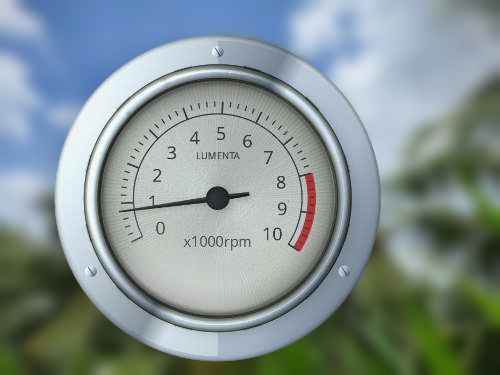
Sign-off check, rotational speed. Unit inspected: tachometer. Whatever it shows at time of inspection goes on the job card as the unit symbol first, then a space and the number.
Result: rpm 800
